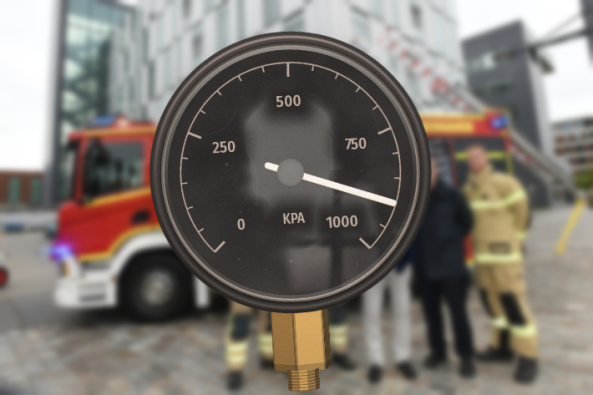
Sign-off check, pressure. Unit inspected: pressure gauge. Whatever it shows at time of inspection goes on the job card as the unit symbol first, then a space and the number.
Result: kPa 900
